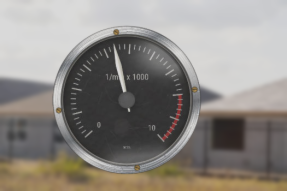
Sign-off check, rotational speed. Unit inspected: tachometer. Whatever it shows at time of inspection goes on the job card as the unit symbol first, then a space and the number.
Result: rpm 4400
